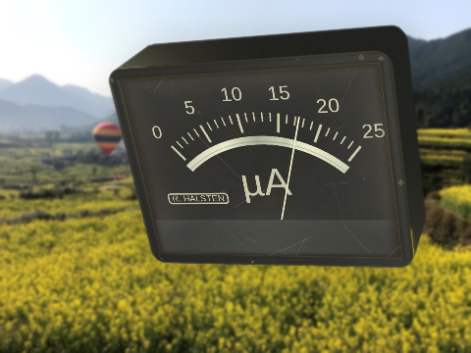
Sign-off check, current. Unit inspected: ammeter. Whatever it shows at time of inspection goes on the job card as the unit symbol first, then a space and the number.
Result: µA 17.5
